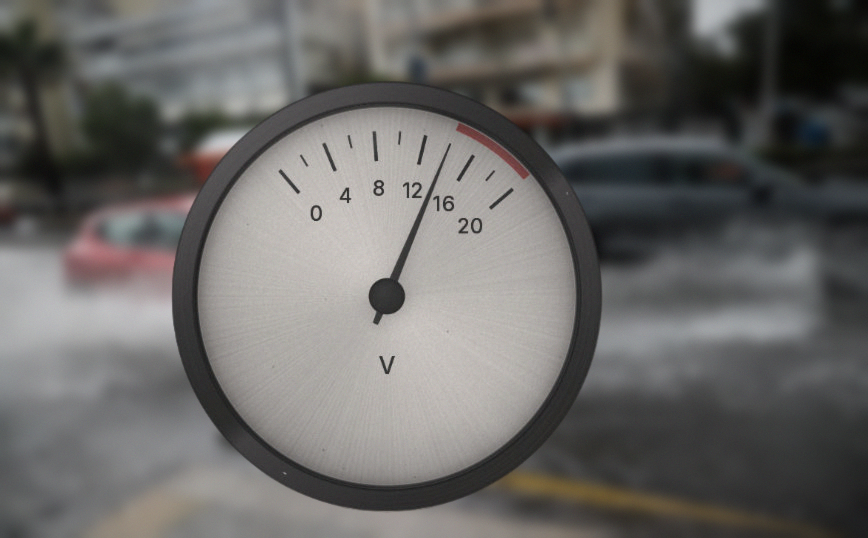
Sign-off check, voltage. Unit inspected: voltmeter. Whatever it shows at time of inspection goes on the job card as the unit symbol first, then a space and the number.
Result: V 14
